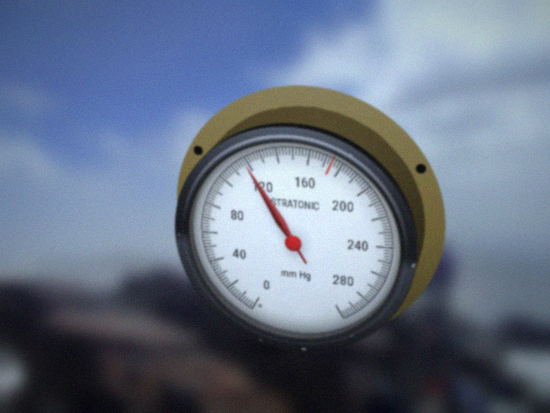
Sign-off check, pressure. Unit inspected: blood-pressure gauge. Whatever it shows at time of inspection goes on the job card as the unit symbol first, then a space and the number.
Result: mmHg 120
